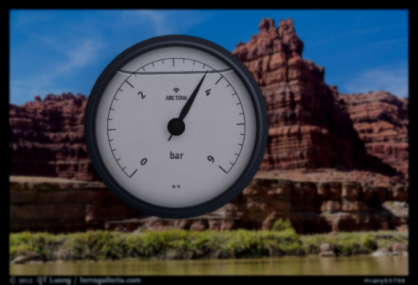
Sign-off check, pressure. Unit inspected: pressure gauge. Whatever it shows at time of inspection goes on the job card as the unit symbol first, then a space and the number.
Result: bar 3.7
